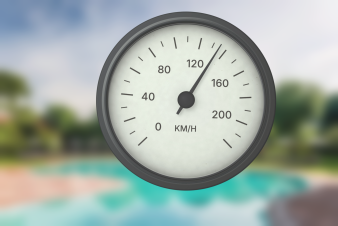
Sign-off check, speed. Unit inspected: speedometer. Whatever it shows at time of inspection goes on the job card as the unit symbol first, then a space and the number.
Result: km/h 135
